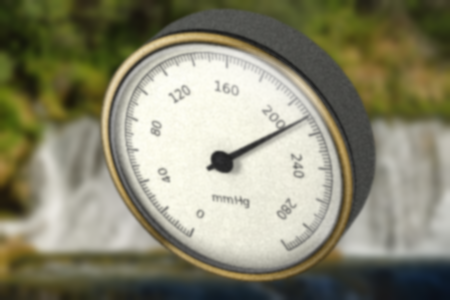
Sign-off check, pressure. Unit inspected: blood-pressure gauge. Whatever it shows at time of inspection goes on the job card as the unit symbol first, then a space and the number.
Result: mmHg 210
